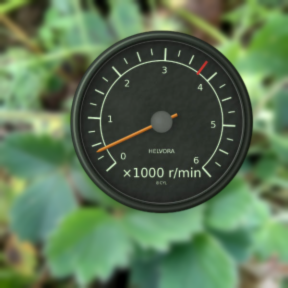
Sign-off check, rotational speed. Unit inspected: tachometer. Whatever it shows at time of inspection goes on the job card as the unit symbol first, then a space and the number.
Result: rpm 375
